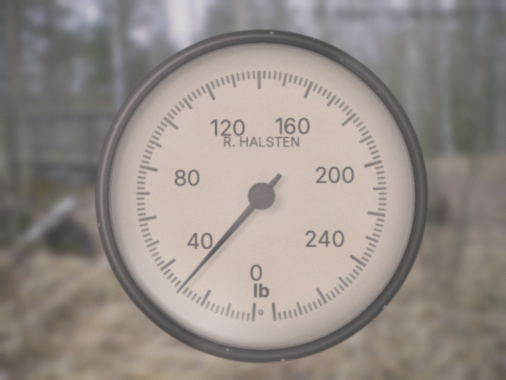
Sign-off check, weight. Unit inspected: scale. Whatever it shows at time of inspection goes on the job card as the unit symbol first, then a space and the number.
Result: lb 30
